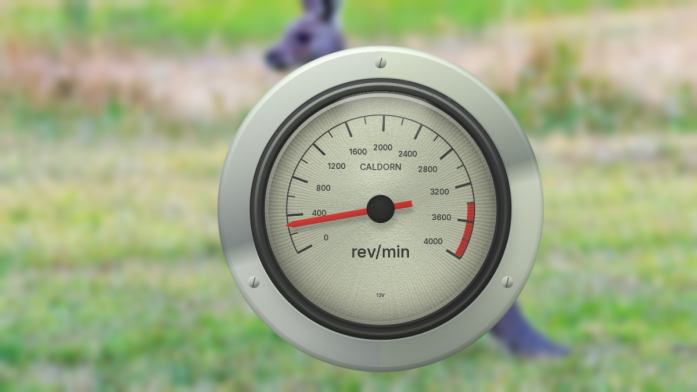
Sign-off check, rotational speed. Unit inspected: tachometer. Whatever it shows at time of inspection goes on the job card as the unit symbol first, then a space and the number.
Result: rpm 300
